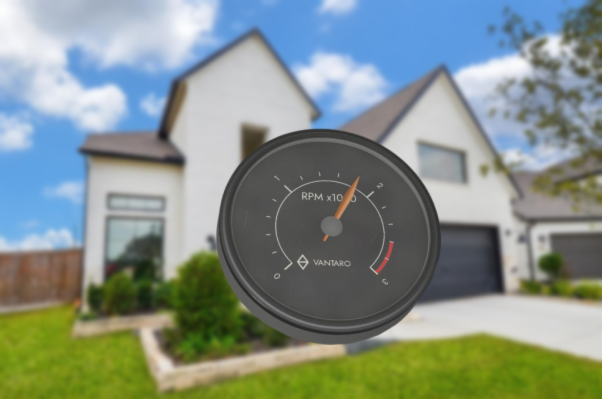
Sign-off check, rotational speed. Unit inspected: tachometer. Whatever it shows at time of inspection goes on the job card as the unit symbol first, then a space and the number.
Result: rpm 1800
